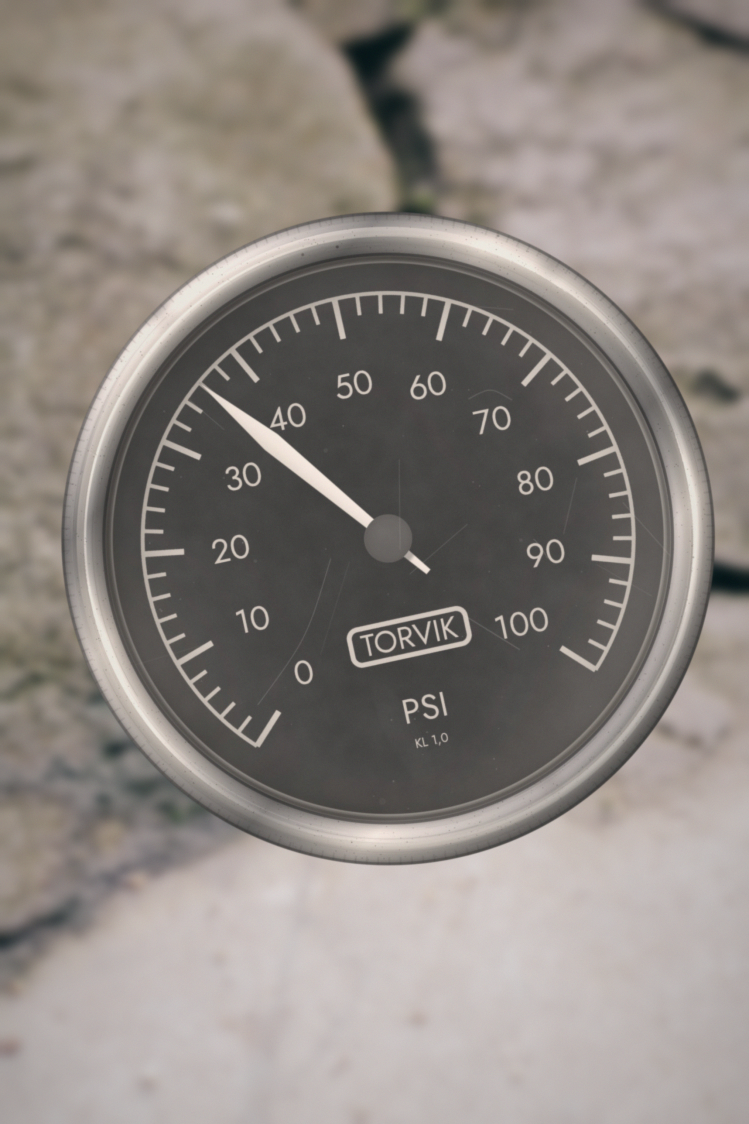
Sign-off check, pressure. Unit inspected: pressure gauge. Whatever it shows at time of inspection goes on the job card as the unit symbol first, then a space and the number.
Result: psi 36
